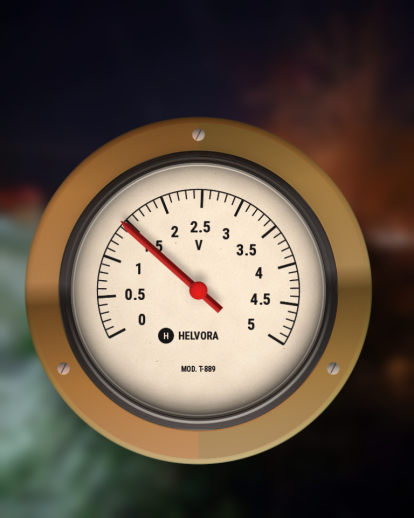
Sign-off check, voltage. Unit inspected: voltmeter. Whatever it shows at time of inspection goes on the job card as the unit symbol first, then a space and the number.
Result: V 1.45
